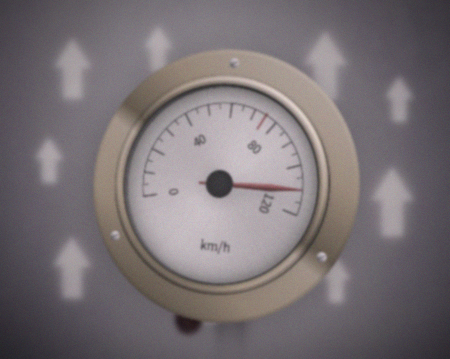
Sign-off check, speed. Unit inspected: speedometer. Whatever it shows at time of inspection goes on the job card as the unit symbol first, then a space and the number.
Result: km/h 110
